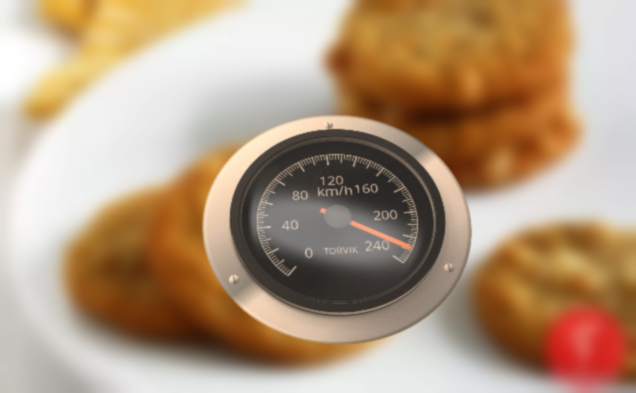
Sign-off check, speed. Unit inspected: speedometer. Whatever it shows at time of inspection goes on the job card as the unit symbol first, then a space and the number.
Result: km/h 230
